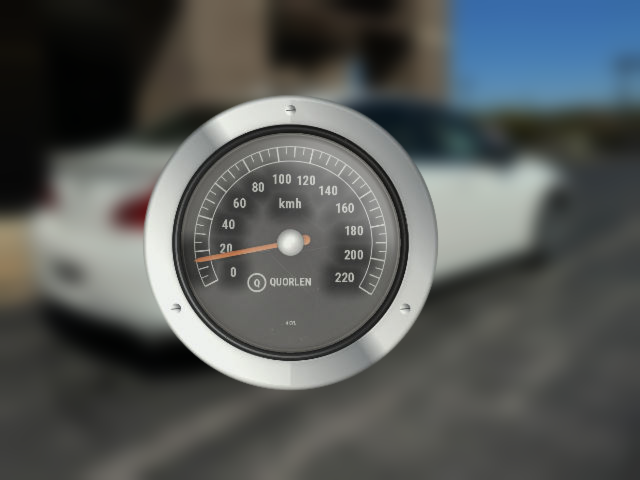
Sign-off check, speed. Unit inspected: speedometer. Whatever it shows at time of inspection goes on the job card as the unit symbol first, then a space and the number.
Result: km/h 15
